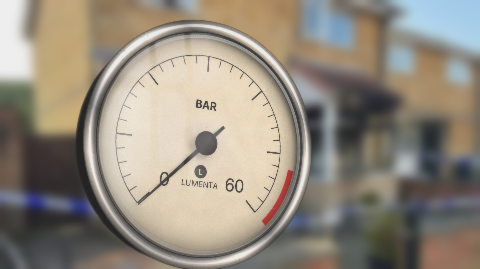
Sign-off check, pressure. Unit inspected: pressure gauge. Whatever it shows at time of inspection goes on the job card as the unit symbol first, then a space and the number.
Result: bar 0
